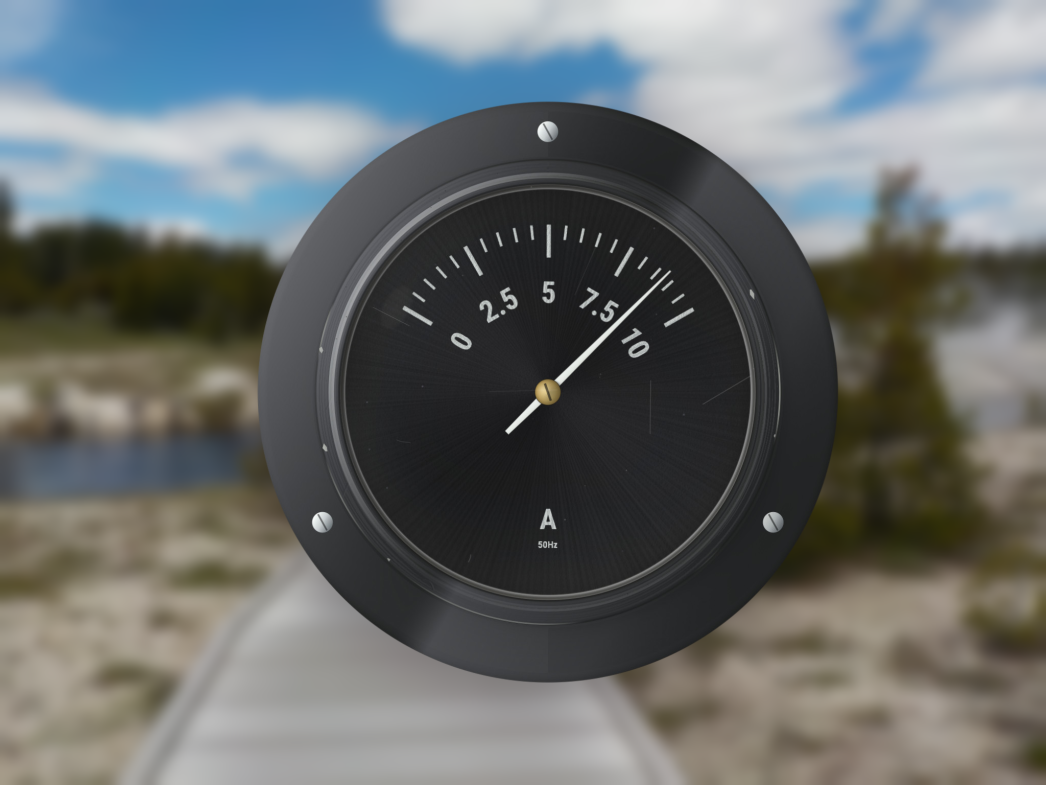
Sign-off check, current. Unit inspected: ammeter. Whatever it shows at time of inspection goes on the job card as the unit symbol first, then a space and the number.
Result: A 8.75
